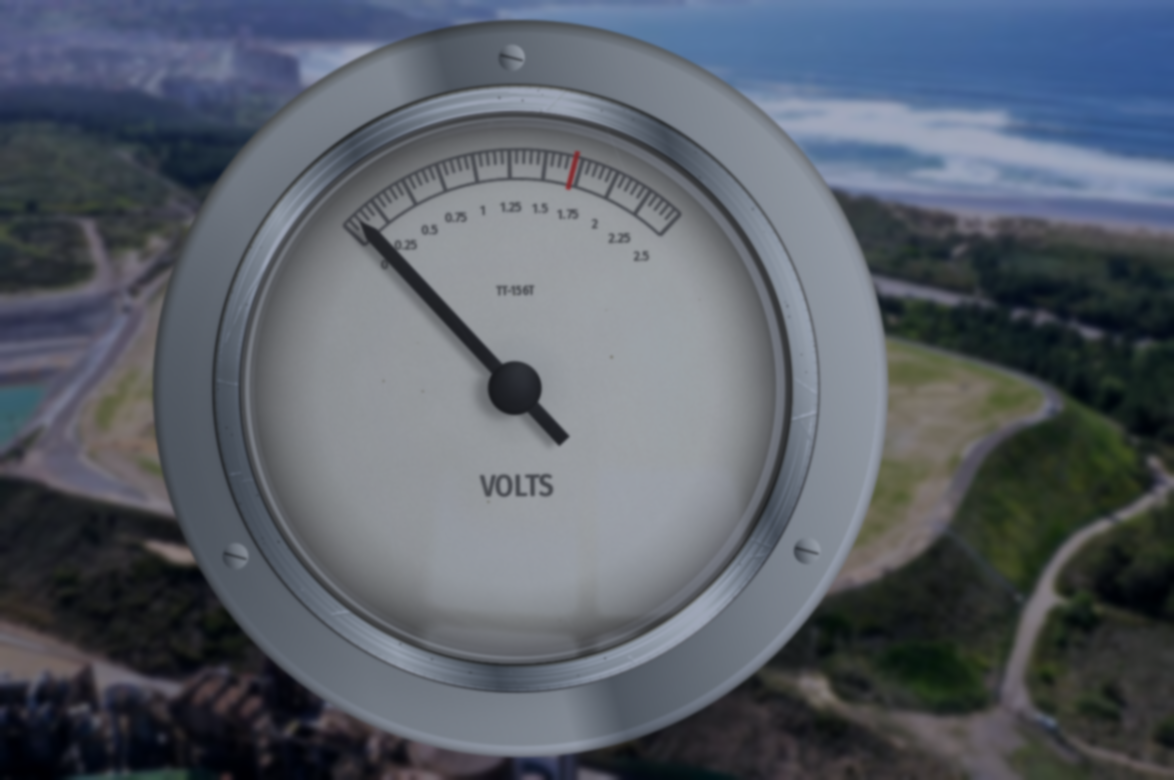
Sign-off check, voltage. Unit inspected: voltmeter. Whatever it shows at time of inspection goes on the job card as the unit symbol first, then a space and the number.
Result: V 0.1
